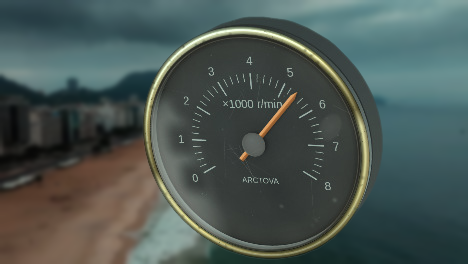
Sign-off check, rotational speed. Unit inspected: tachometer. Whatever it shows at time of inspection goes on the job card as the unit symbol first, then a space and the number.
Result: rpm 5400
